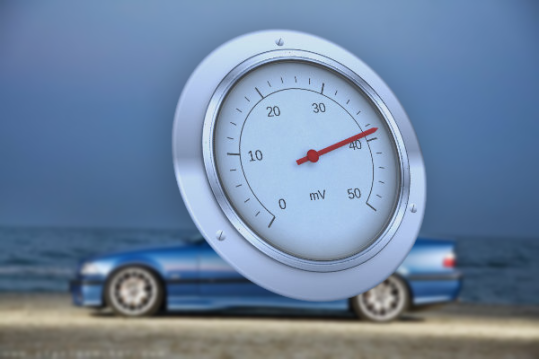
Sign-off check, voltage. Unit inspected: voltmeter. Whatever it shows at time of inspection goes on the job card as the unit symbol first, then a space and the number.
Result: mV 39
